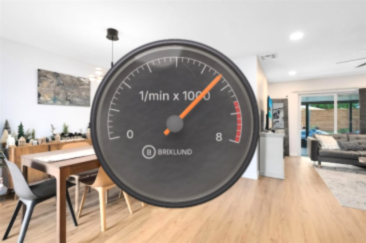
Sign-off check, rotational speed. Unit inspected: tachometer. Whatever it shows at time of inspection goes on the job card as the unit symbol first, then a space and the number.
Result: rpm 5600
